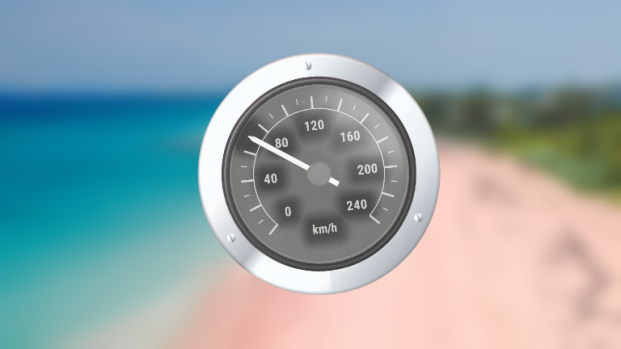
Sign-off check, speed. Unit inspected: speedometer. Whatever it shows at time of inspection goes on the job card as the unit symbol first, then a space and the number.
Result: km/h 70
